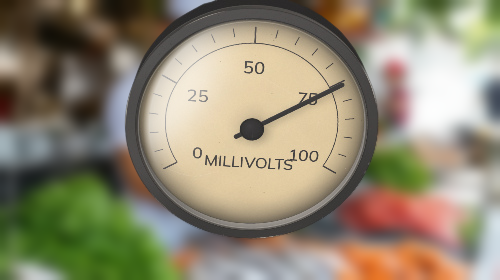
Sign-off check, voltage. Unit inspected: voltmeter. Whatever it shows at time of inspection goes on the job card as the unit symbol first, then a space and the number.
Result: mV 75
